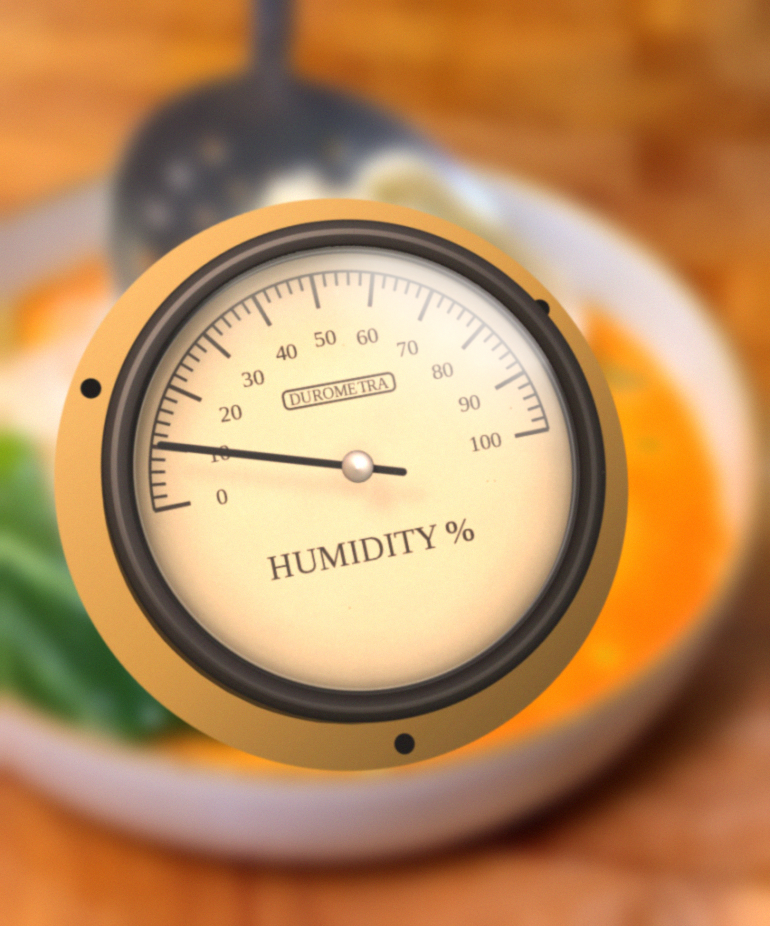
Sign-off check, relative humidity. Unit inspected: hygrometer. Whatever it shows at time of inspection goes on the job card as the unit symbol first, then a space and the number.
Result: % 10
